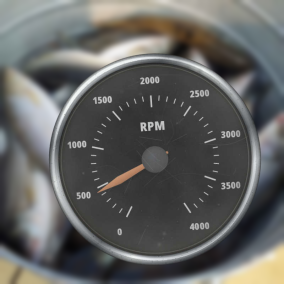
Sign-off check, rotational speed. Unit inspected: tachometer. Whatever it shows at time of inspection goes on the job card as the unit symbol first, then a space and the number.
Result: rpm 450
